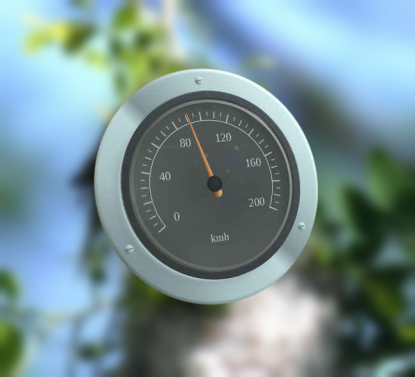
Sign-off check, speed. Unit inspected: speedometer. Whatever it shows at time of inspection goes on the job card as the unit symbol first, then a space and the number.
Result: km/h 90
